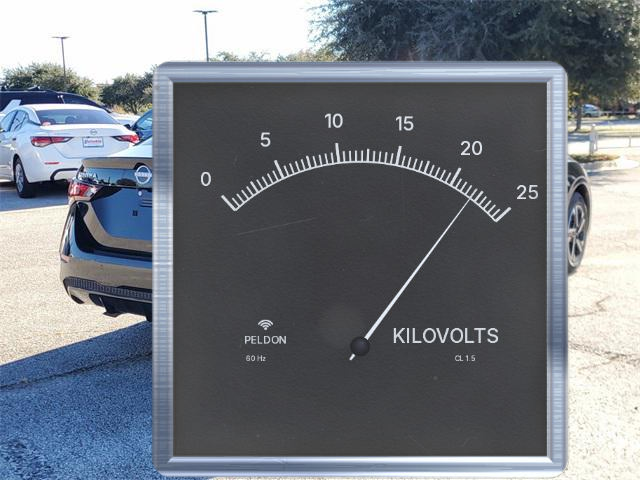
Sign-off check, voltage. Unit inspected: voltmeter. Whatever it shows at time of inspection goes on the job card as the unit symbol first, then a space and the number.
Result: kV 22
